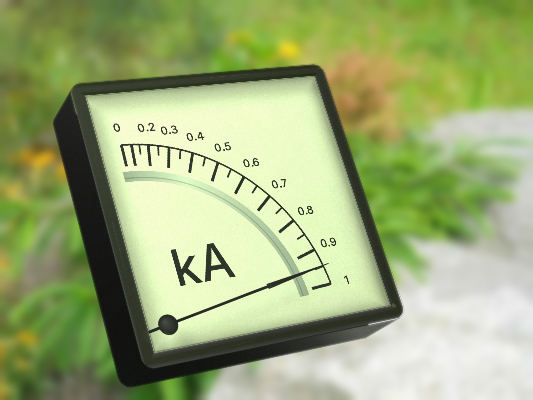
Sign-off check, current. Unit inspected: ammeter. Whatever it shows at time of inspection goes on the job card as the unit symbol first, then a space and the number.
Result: kA 0.95
